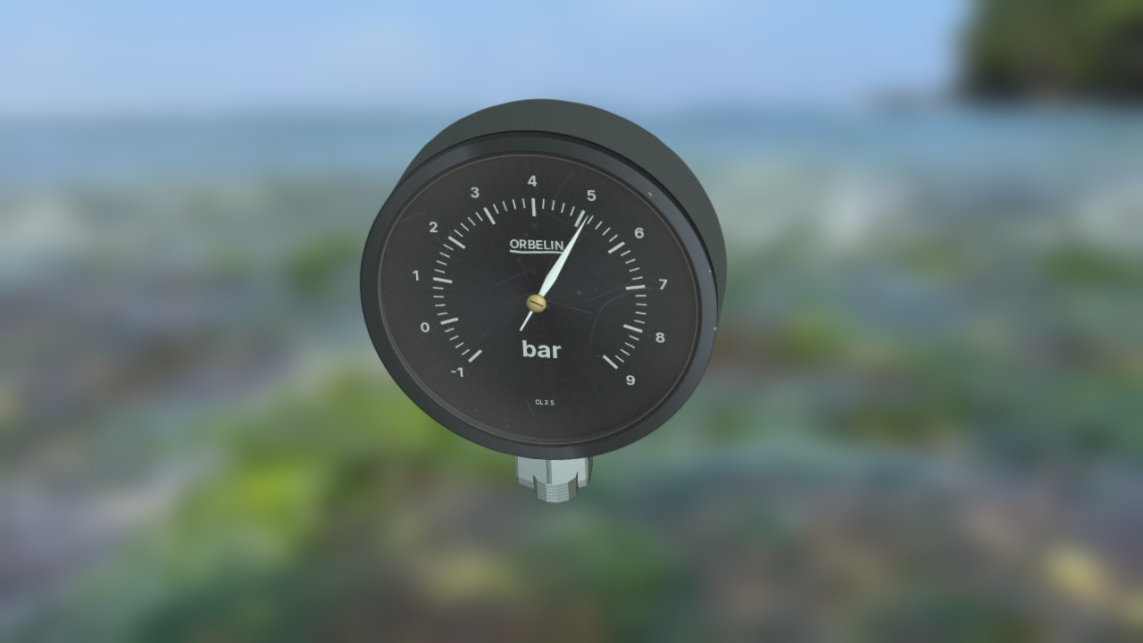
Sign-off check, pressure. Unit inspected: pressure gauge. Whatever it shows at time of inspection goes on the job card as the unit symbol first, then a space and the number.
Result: bar 5.1
